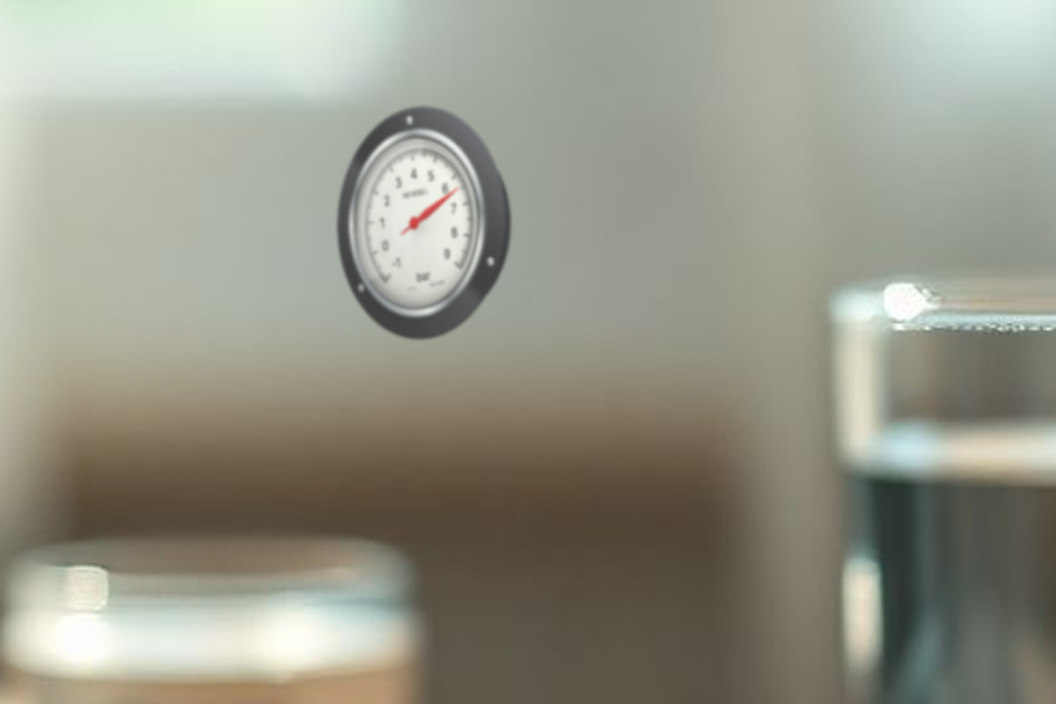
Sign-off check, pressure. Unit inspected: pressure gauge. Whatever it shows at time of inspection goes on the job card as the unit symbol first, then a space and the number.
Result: bar 6.5
